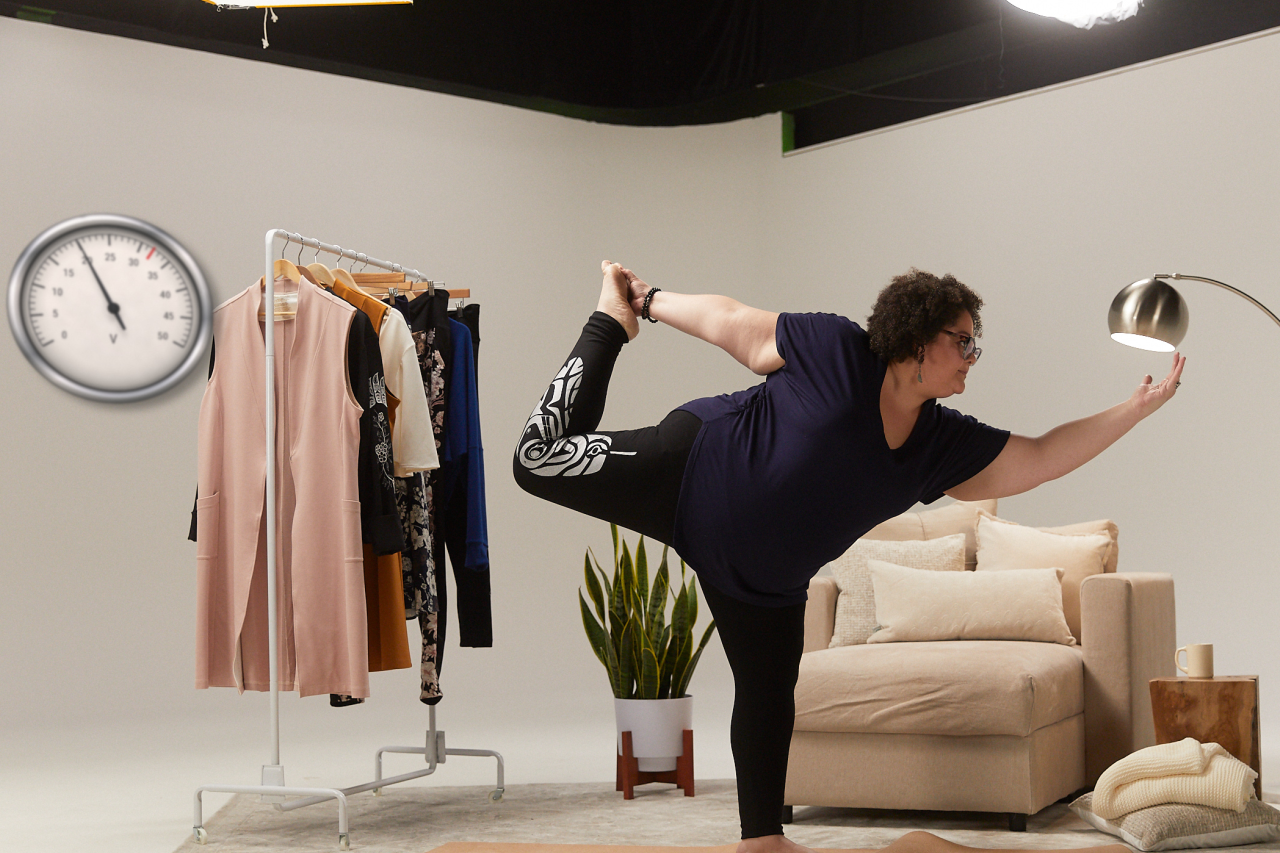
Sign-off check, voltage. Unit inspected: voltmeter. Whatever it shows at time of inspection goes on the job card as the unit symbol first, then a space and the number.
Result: V 20
